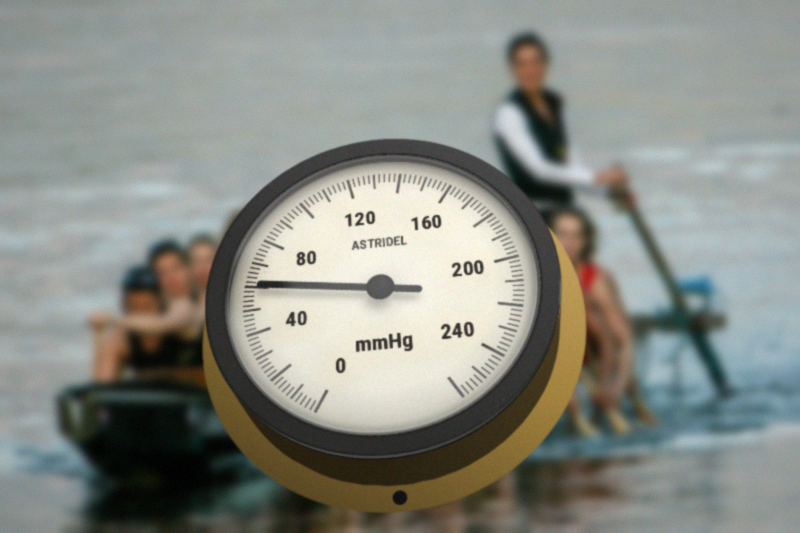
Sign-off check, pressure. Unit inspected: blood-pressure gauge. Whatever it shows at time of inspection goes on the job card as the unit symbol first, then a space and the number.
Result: mmHg 60
